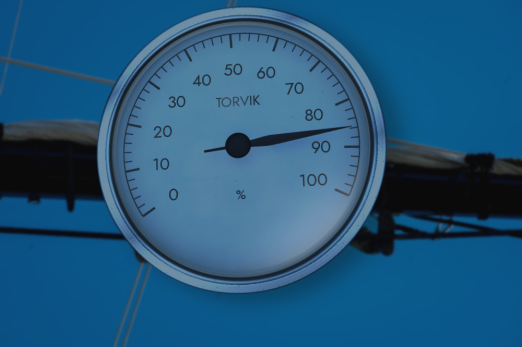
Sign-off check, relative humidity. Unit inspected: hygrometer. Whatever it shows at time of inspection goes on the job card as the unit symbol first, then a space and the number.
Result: % 86
